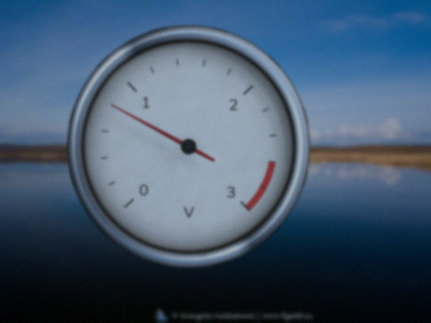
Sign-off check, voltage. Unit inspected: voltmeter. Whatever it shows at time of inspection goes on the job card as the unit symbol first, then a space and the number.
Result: V 0.8
